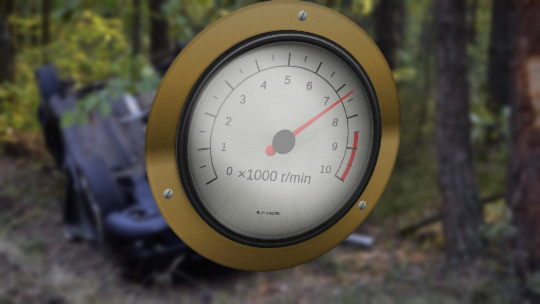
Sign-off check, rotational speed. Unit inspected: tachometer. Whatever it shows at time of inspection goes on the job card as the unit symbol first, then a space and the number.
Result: rpm 7250
